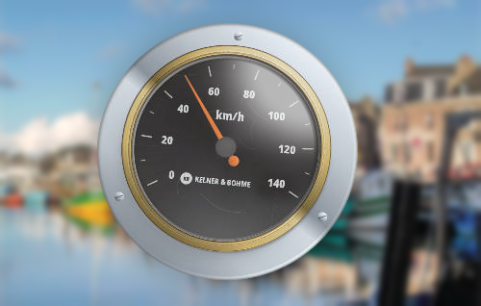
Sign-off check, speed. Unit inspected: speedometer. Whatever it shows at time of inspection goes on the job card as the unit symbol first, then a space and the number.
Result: km/h 50
